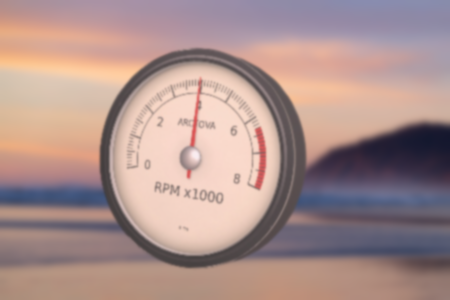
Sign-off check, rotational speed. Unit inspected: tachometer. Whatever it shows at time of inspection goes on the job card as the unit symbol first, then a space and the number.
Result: rpm 4000
